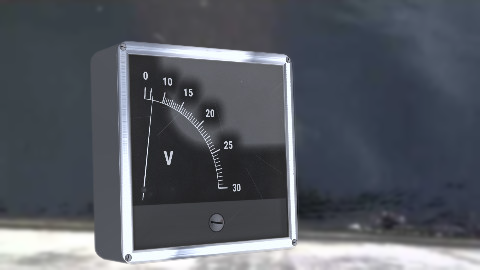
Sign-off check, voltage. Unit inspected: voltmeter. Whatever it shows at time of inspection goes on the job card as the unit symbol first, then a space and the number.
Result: V 5
